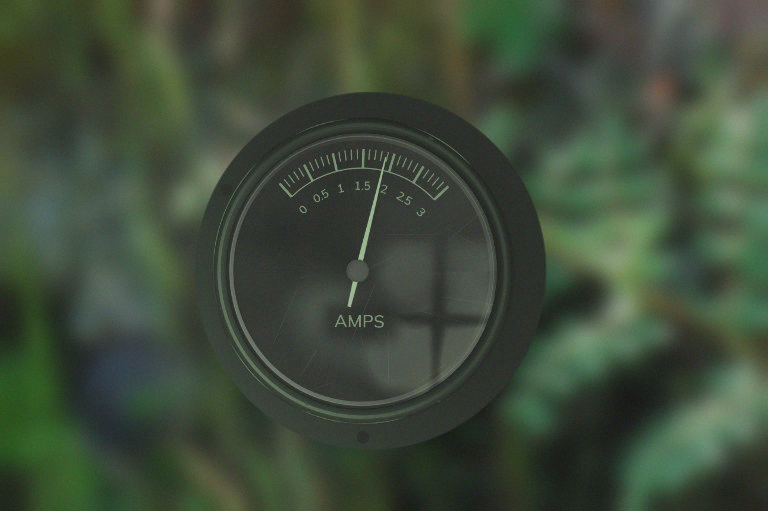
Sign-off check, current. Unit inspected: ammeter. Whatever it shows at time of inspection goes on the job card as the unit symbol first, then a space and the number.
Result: A 1.9
